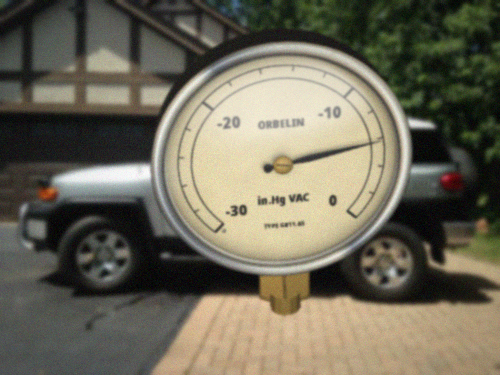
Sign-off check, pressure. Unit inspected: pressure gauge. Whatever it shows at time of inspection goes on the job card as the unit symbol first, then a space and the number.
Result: inHg -6
